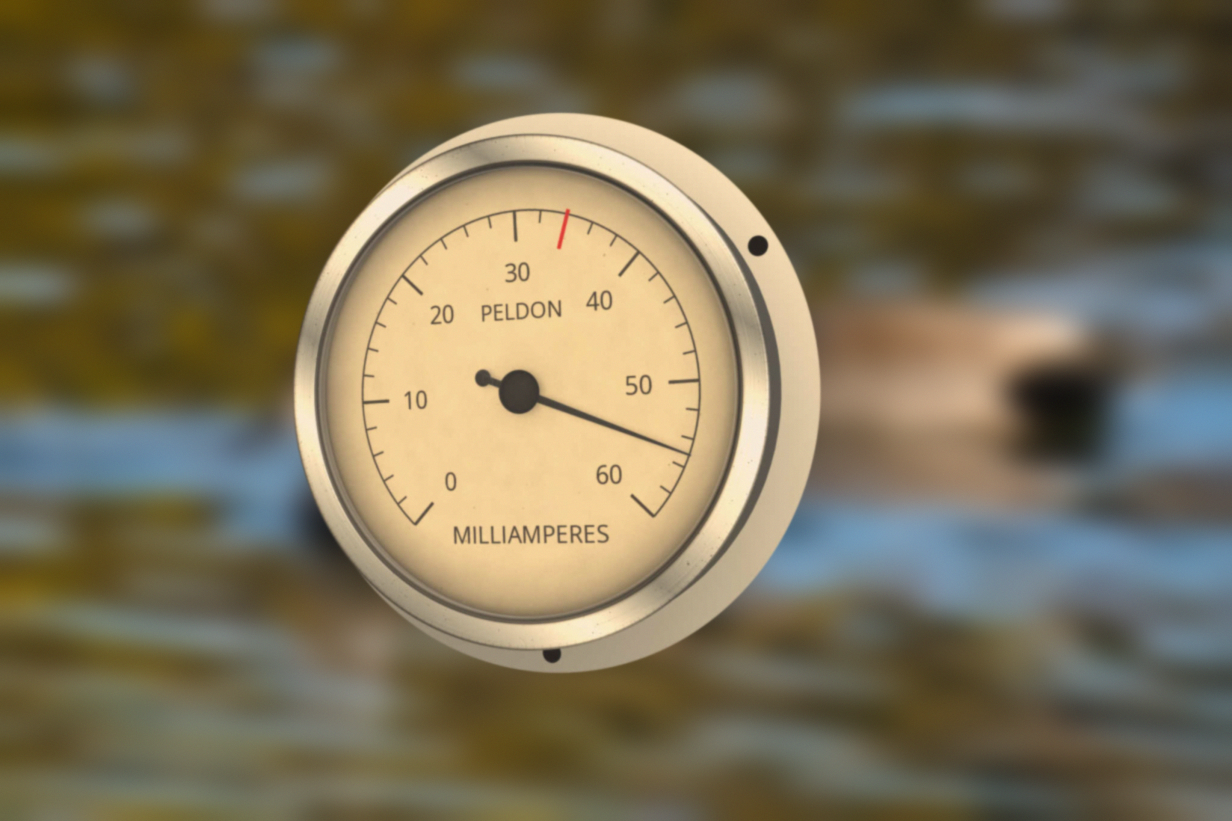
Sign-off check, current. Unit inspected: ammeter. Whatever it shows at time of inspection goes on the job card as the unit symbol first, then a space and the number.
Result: mA 55
